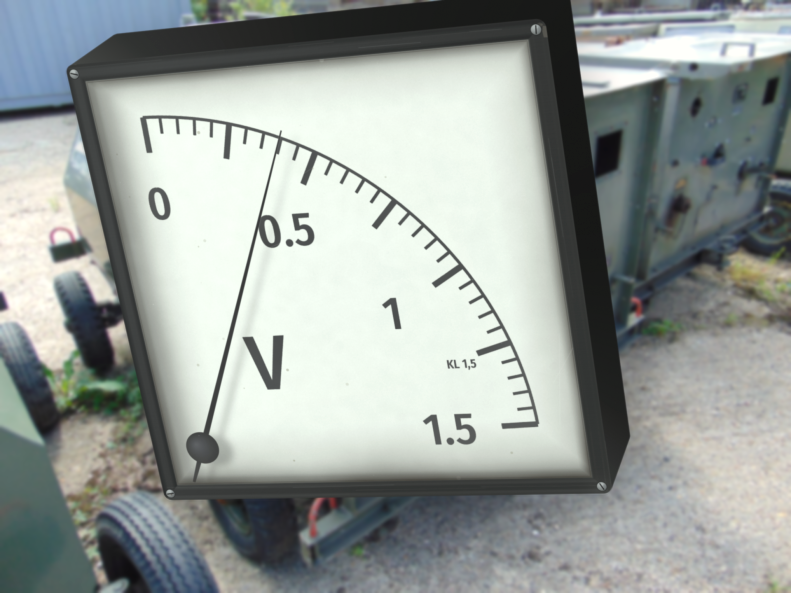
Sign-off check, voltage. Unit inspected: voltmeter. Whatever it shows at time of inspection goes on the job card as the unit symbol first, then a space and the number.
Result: V 0.4
